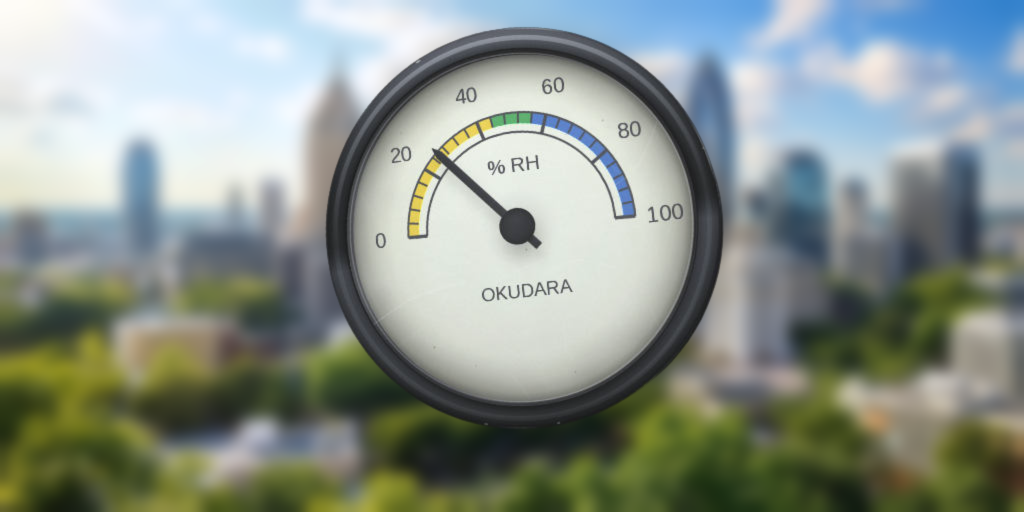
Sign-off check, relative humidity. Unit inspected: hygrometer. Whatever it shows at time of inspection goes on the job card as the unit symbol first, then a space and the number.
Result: % 26
